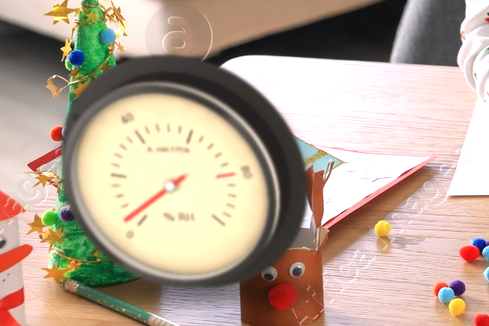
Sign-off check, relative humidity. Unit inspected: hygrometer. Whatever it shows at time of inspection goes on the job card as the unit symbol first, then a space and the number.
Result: % 4
